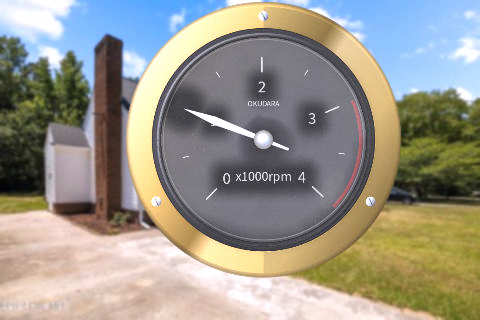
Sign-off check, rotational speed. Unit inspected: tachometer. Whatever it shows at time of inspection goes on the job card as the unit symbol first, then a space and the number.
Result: rpm 1000
